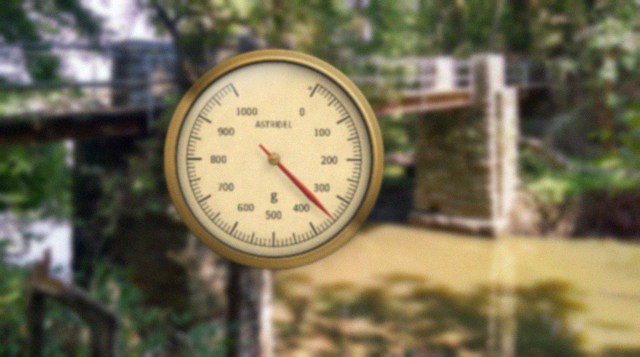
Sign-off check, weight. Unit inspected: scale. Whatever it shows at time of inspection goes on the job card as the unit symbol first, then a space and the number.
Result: g 350
